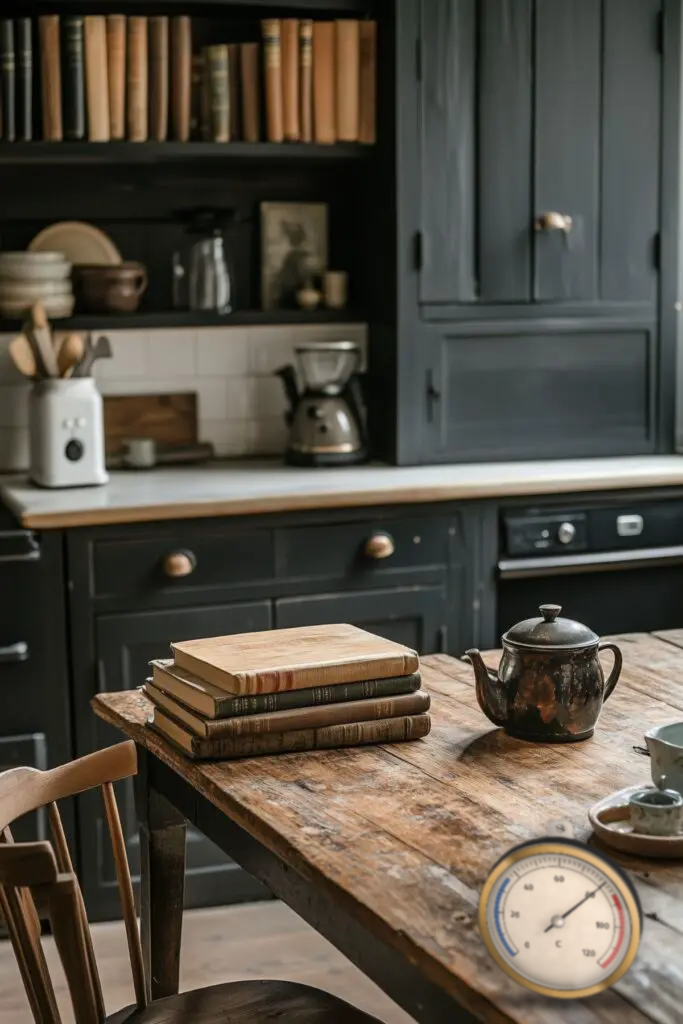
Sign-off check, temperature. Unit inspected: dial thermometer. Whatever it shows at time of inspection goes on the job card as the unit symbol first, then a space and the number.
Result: °C 80
